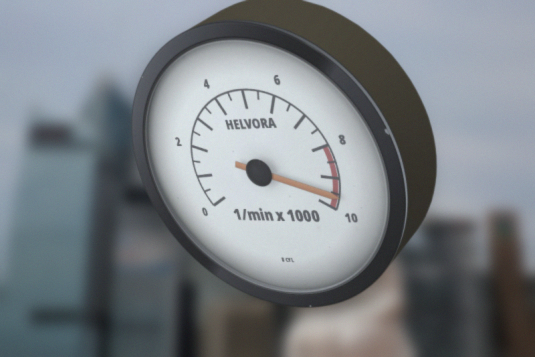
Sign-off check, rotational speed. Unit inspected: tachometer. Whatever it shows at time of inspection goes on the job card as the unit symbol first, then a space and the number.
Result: rpm 9500
